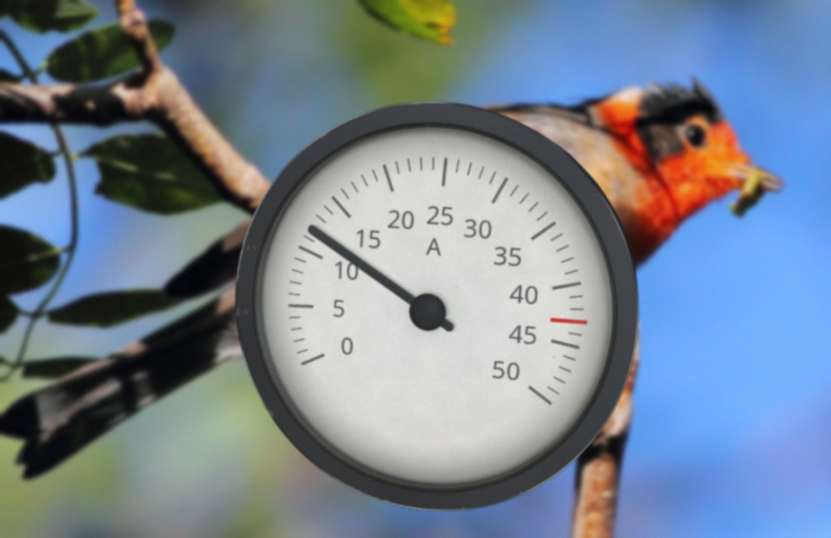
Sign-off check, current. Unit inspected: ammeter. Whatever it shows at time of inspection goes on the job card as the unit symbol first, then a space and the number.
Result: A 12
